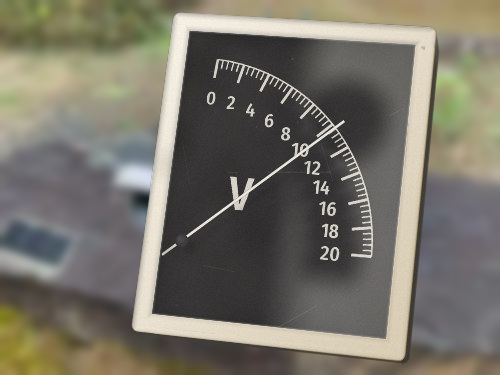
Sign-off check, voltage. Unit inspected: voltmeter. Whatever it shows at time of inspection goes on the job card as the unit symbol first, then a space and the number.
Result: V 10.4
